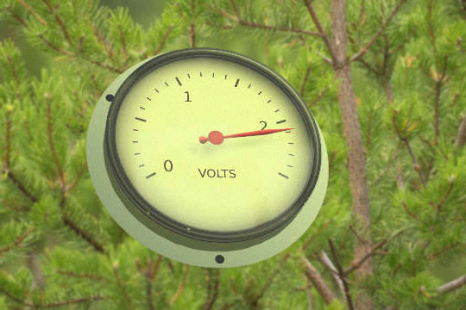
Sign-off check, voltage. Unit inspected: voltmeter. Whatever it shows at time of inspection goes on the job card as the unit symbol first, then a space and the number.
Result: V 2.1
